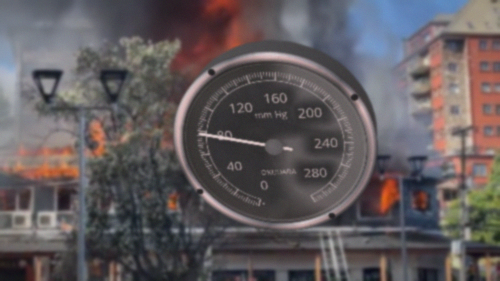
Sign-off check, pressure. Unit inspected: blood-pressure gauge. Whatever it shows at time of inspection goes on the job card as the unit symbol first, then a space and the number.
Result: mmHg 80
